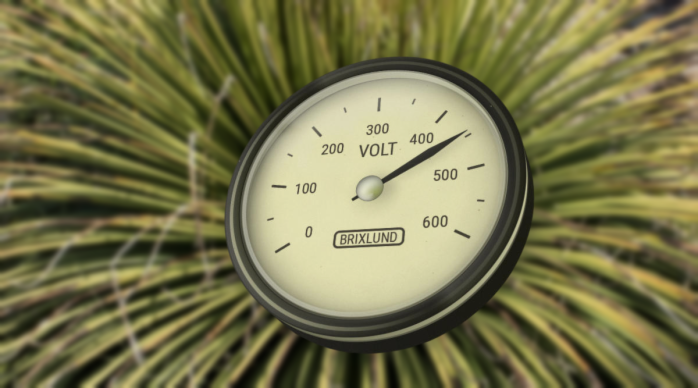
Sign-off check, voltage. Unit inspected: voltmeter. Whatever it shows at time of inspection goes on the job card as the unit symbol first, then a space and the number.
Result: V 450
